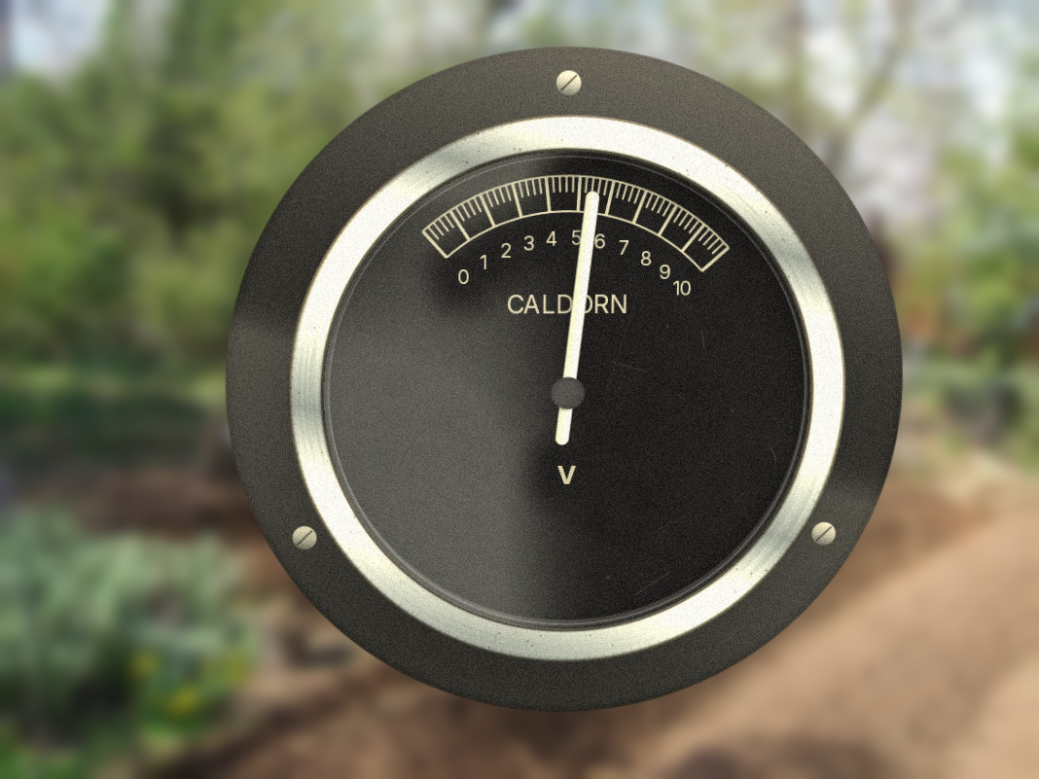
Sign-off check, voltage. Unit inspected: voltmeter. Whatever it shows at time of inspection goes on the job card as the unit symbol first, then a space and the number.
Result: V 5.4
